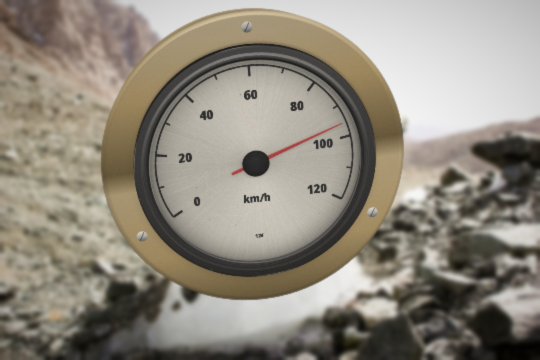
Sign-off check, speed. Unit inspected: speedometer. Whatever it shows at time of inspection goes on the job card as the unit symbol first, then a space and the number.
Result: km/h 95
